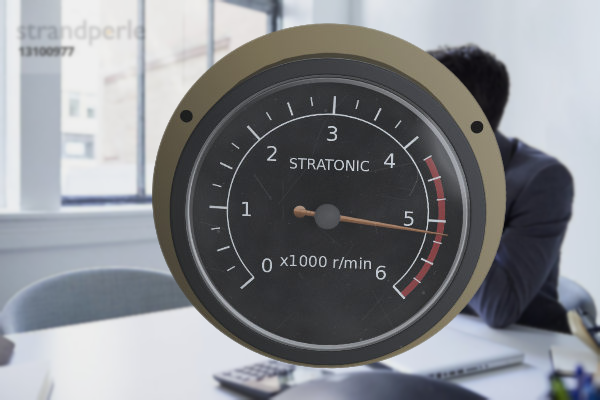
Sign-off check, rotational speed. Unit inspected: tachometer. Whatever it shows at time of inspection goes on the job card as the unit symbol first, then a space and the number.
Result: rpm 5125
